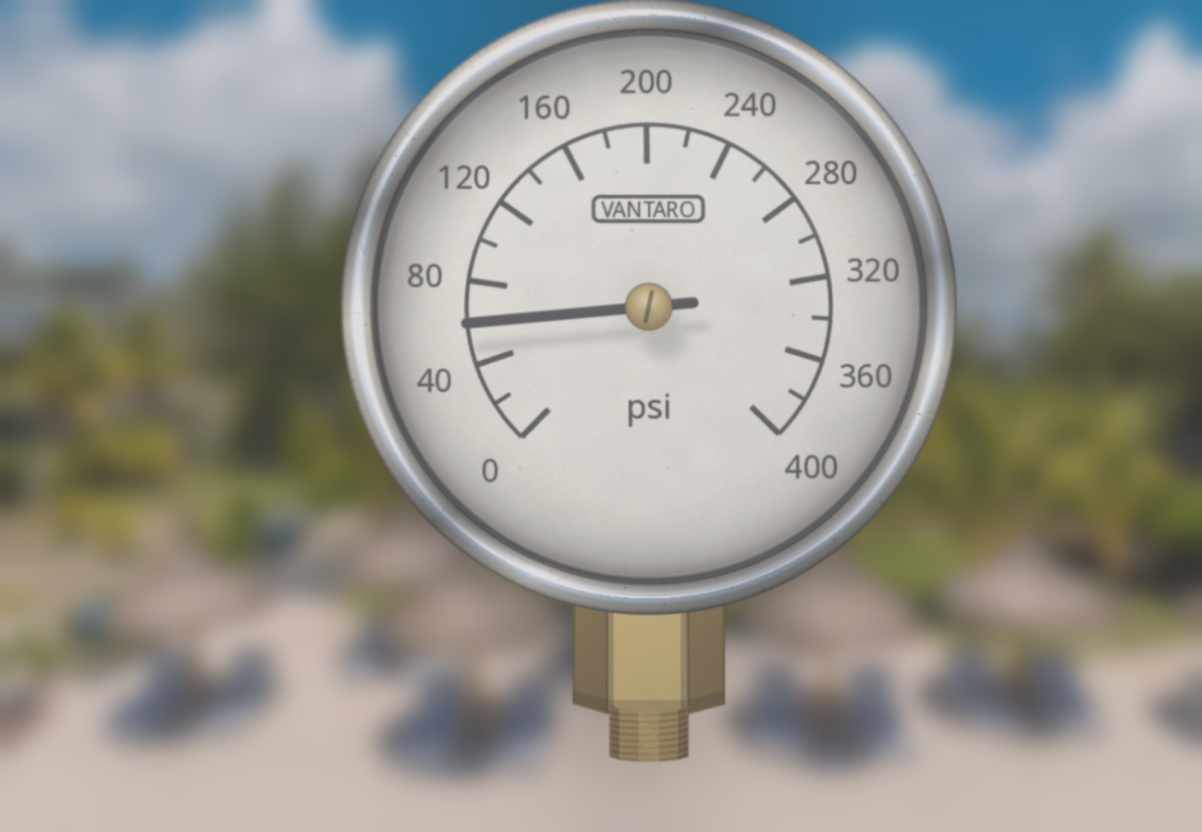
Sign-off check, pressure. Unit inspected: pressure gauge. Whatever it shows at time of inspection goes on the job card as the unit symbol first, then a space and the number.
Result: psi 60
